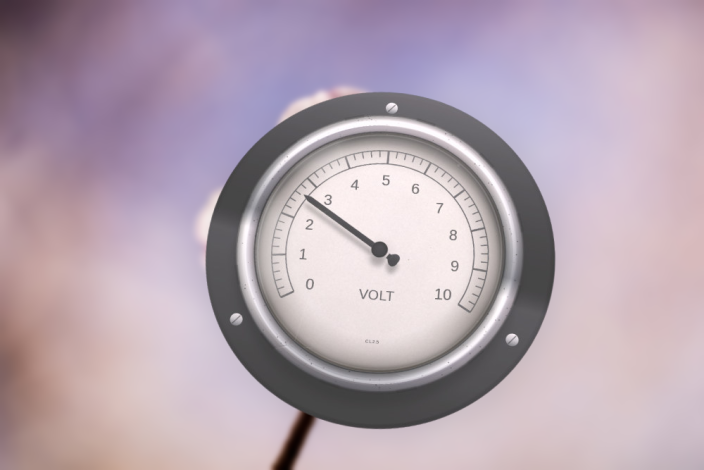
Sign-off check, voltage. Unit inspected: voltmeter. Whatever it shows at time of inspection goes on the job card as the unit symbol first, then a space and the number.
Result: V 2.6
